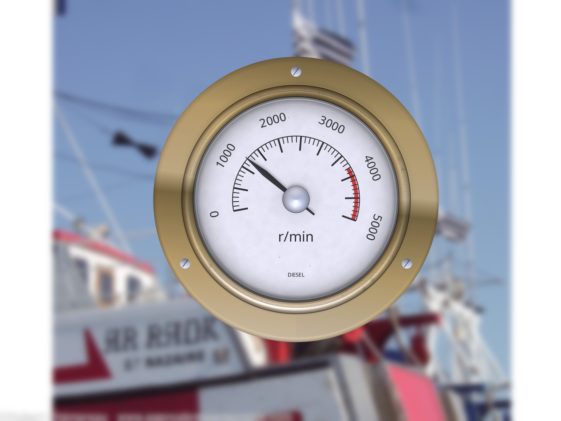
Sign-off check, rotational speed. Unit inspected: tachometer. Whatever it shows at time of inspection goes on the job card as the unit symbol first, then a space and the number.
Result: rpm 1200
